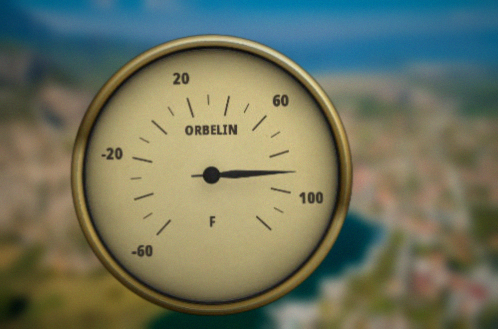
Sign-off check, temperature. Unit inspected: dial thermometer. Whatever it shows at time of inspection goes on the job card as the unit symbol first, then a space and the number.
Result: °F 90
